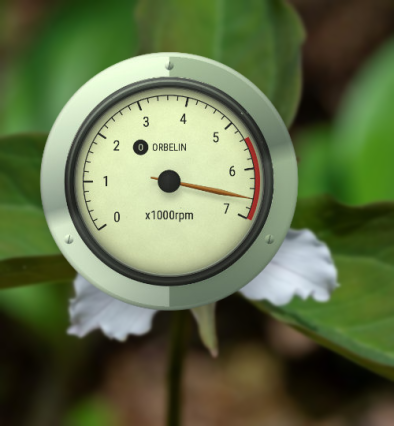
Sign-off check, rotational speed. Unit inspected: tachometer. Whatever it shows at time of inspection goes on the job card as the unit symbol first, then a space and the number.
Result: rpm 6600
